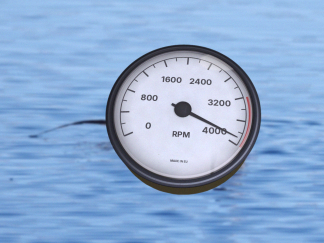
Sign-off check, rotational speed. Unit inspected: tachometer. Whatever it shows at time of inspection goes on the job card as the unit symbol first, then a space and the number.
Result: rpm 3900
